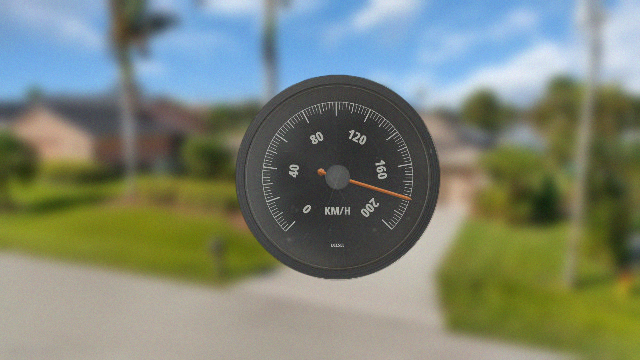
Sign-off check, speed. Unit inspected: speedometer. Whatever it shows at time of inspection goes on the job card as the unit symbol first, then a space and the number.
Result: km/h 180
